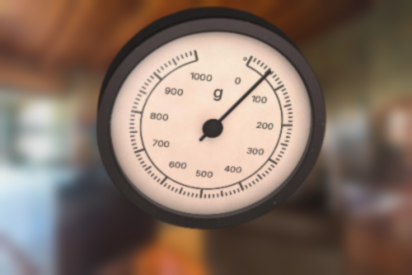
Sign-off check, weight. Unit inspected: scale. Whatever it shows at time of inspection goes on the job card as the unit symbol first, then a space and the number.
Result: g 50
